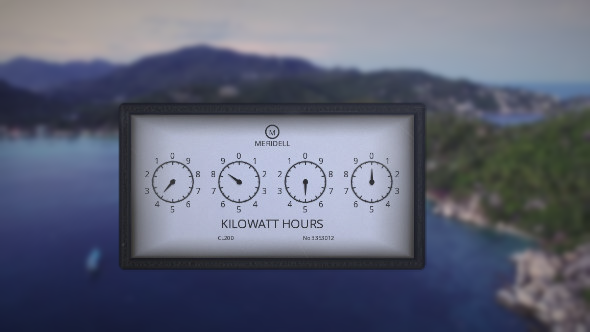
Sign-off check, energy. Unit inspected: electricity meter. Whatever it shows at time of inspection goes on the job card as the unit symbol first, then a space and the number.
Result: kWh 3850
